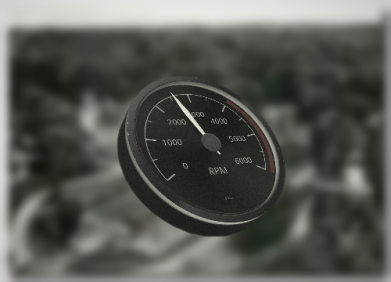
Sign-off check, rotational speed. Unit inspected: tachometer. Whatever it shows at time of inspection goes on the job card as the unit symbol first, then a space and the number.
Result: rpm 2500
